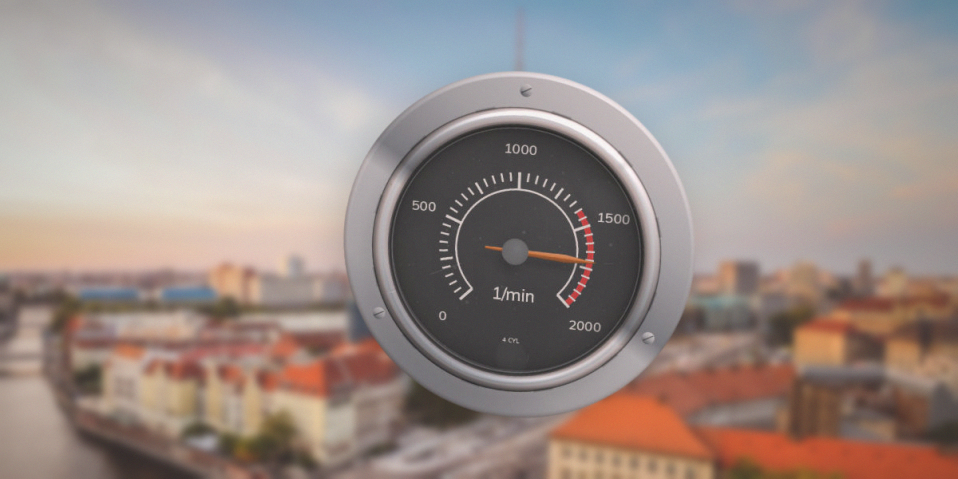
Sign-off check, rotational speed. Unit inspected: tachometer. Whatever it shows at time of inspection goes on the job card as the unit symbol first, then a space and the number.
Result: rpm 1700
